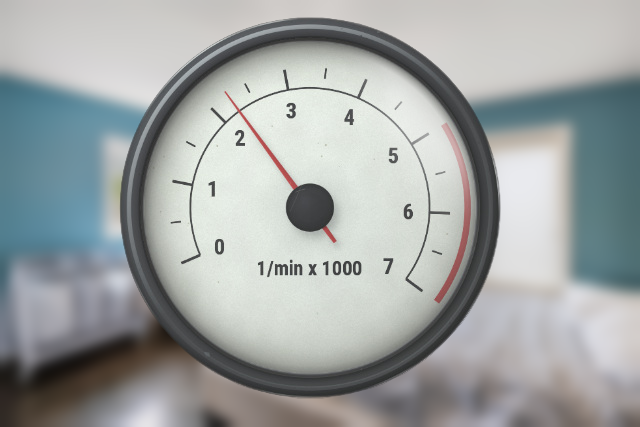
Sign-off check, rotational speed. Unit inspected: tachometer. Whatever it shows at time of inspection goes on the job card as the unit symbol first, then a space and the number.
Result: rpm 2250
